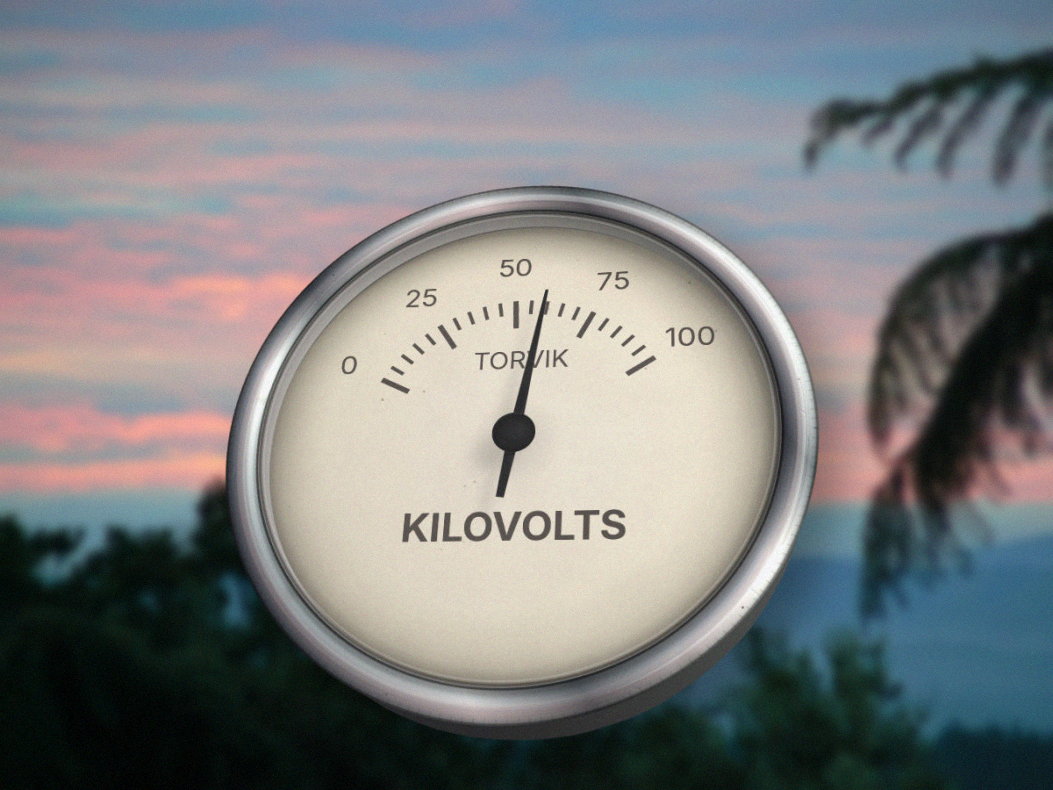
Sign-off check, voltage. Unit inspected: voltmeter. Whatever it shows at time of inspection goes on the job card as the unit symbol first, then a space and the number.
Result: kV 60
